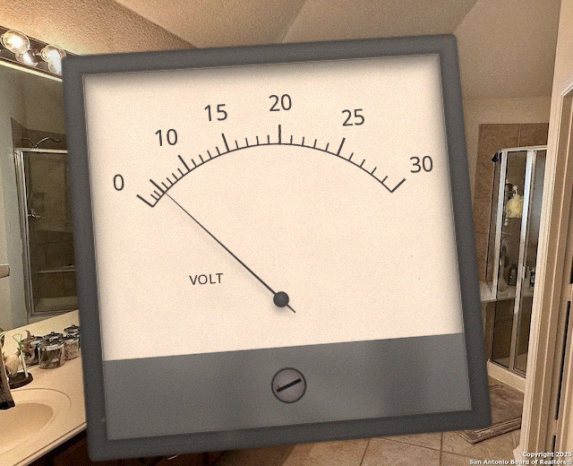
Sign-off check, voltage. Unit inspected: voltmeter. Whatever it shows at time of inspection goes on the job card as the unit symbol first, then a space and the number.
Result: V 5
